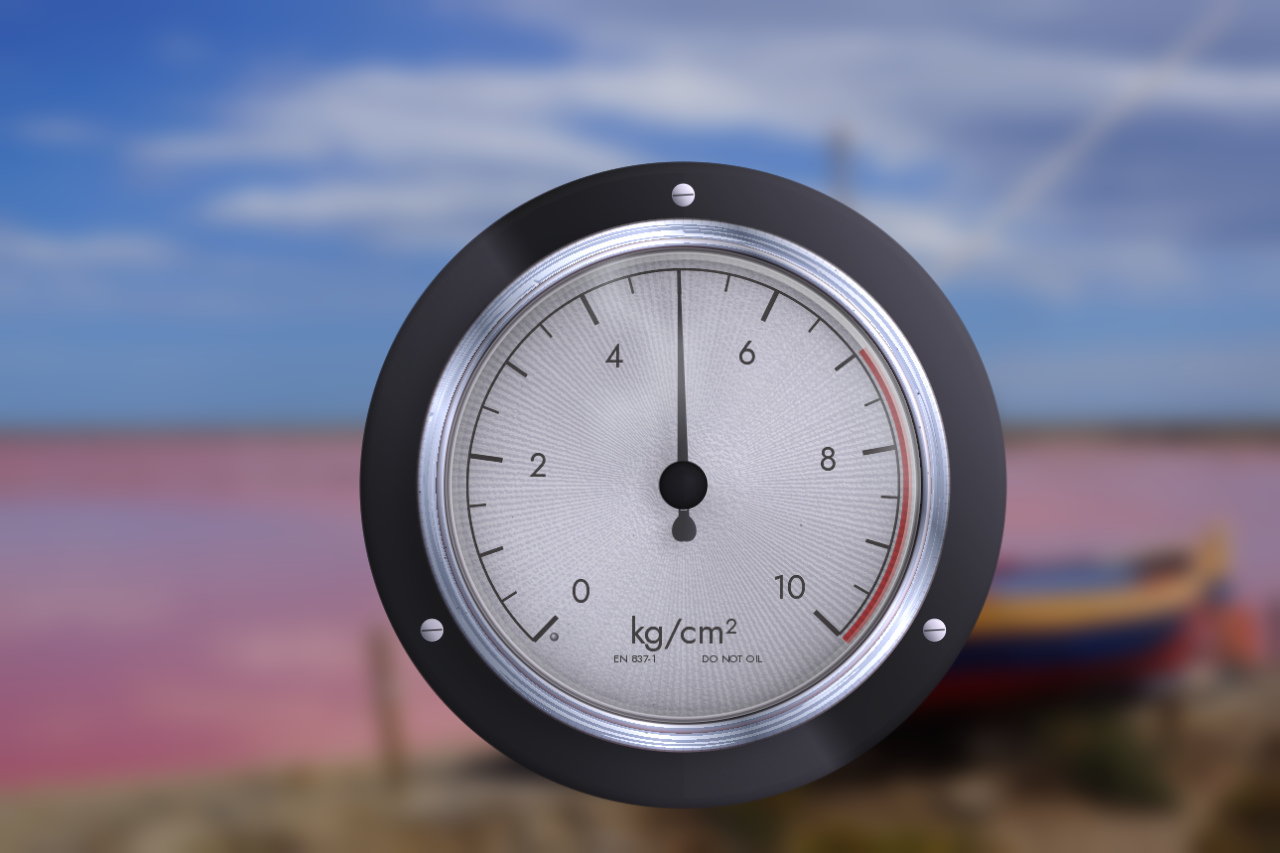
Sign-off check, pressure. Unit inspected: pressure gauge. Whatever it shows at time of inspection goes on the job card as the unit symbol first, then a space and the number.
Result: kg/cm² 5
